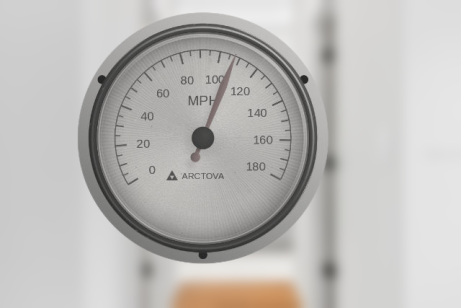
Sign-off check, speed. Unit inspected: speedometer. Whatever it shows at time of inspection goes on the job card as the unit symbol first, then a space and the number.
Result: mph 107.5
